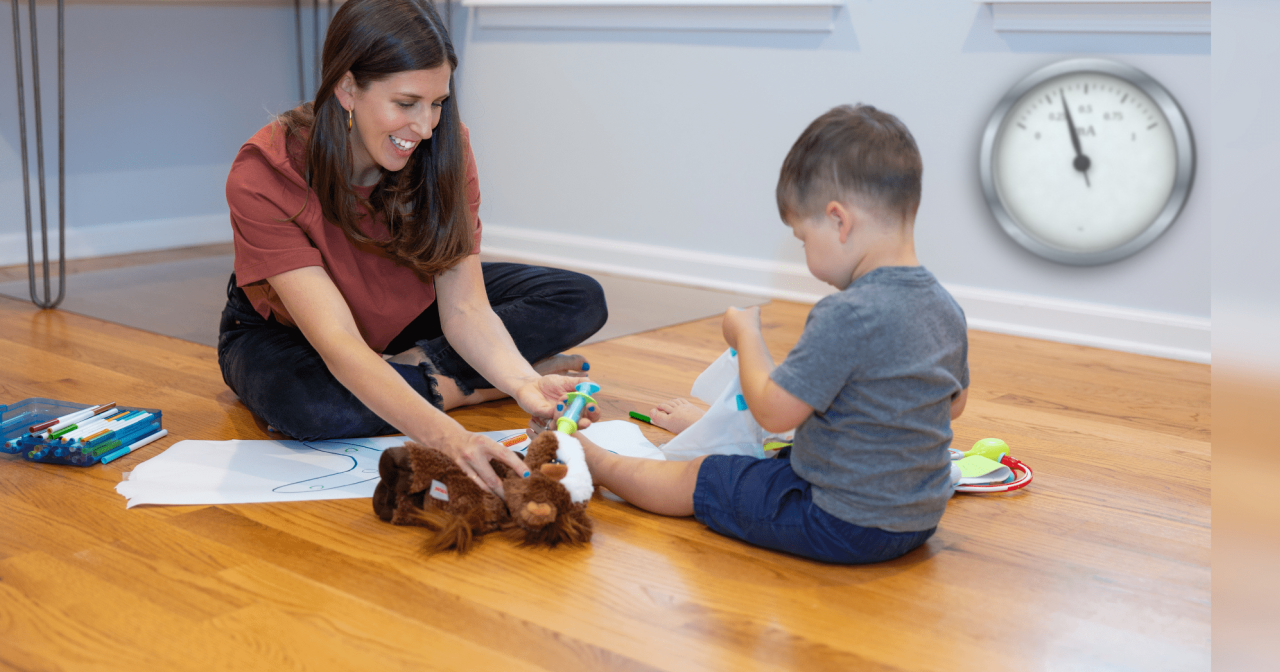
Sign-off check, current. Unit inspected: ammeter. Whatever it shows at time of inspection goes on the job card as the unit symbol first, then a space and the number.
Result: mA 0.35
